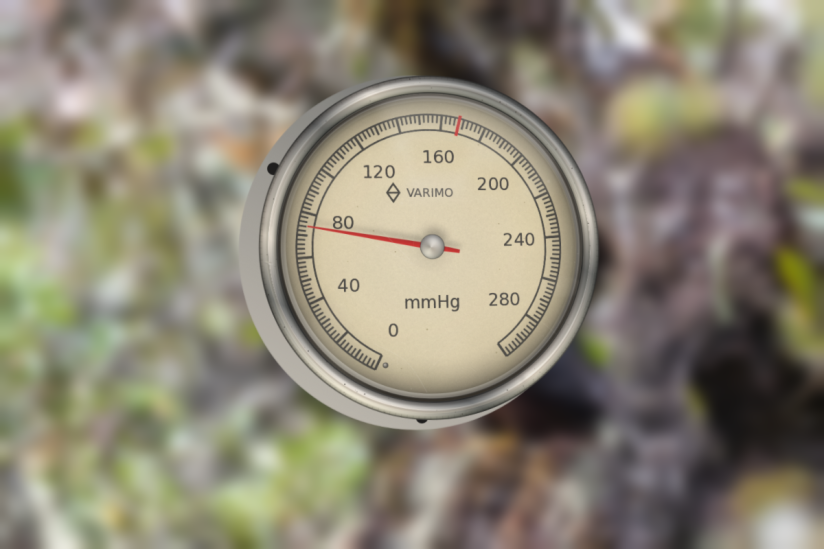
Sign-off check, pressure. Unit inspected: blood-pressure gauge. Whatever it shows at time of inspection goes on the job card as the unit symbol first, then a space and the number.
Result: mmHg 74
